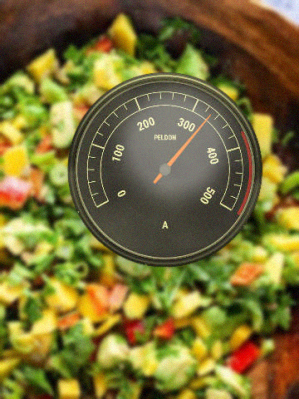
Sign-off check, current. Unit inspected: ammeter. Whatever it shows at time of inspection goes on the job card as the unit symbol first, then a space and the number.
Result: A 330
